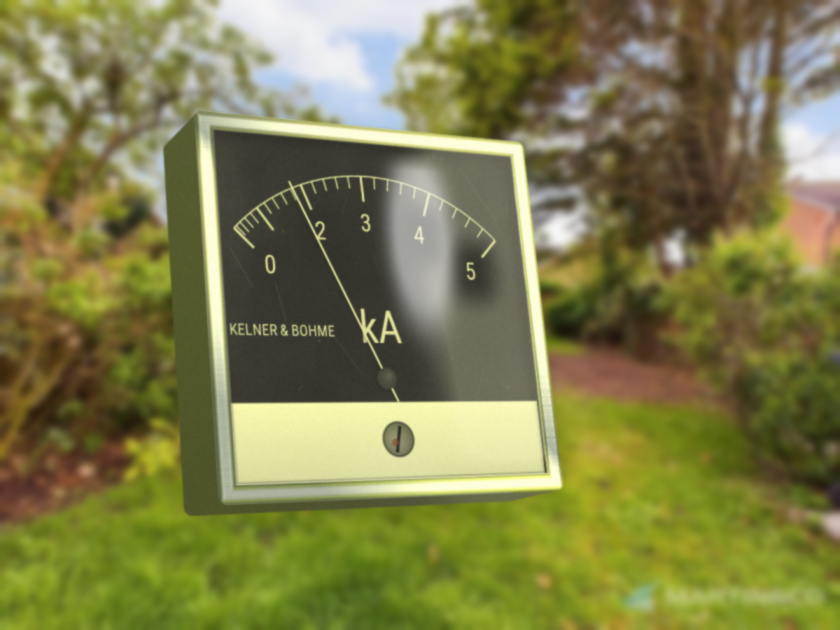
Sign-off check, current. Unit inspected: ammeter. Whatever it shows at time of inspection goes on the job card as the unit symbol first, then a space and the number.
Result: kA 1.8
